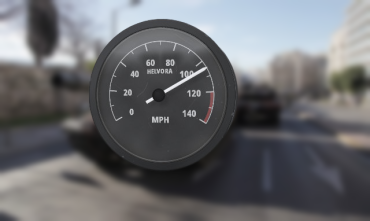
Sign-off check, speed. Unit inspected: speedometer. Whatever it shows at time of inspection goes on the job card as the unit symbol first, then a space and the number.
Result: mph 105
